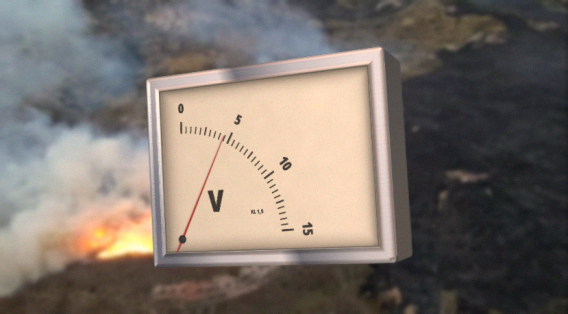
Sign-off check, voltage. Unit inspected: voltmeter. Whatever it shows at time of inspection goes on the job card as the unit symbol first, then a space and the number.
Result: V 4.5
